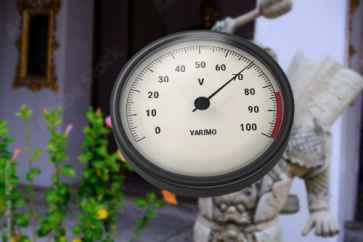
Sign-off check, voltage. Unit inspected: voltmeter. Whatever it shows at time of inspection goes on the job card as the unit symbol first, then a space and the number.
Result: V 70
